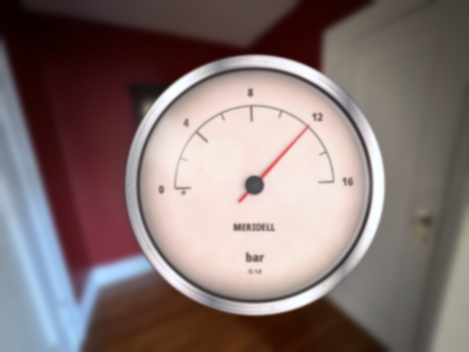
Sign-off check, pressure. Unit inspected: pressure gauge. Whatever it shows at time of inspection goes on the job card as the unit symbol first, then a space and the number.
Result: bar 12
